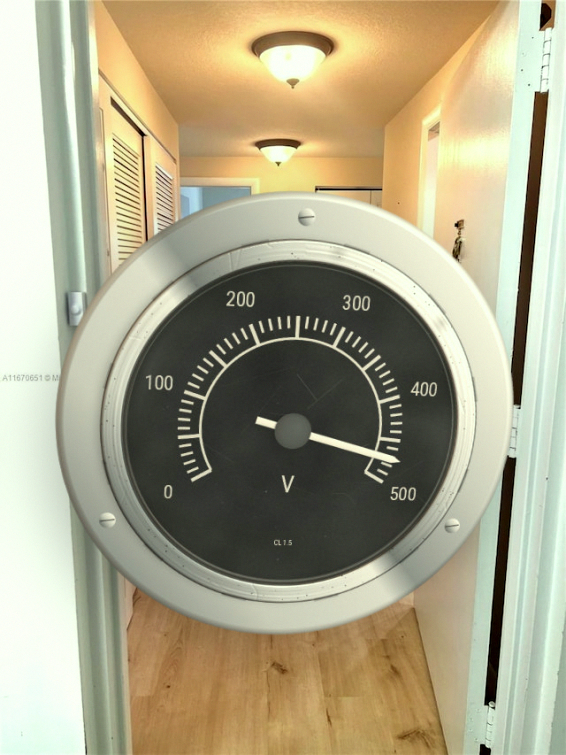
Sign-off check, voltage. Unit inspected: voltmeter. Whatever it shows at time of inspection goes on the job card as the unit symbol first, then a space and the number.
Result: V 470
